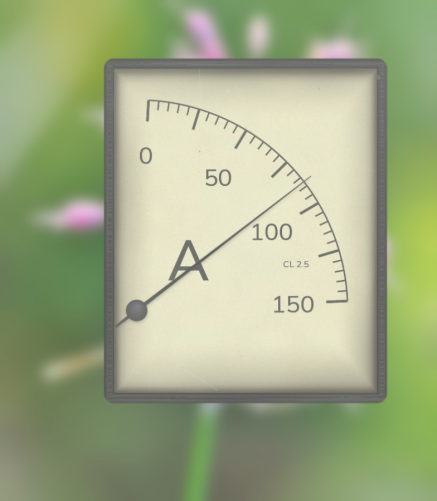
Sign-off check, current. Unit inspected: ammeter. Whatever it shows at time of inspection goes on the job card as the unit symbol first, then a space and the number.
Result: A 87.5
